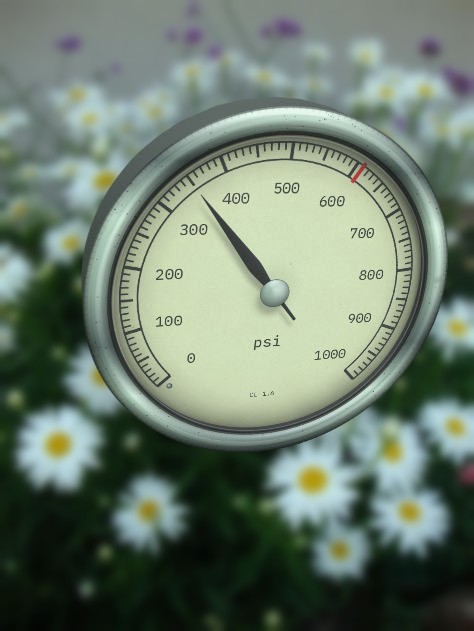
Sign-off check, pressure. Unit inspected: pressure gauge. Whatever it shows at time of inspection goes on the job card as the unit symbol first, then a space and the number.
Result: psi 350
